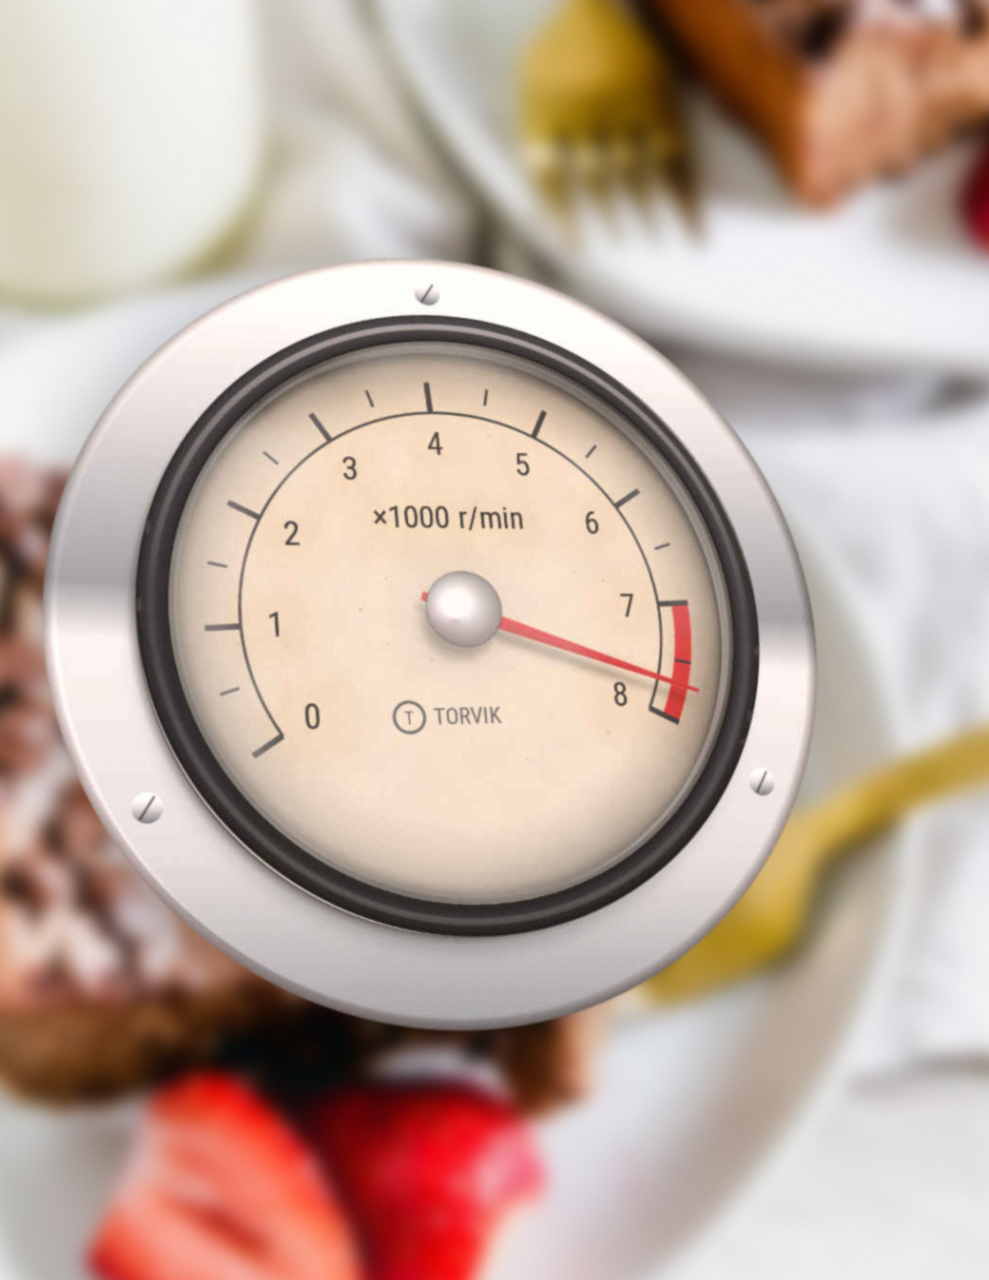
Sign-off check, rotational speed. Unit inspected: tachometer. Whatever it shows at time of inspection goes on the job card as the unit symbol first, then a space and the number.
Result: rpm 7750
